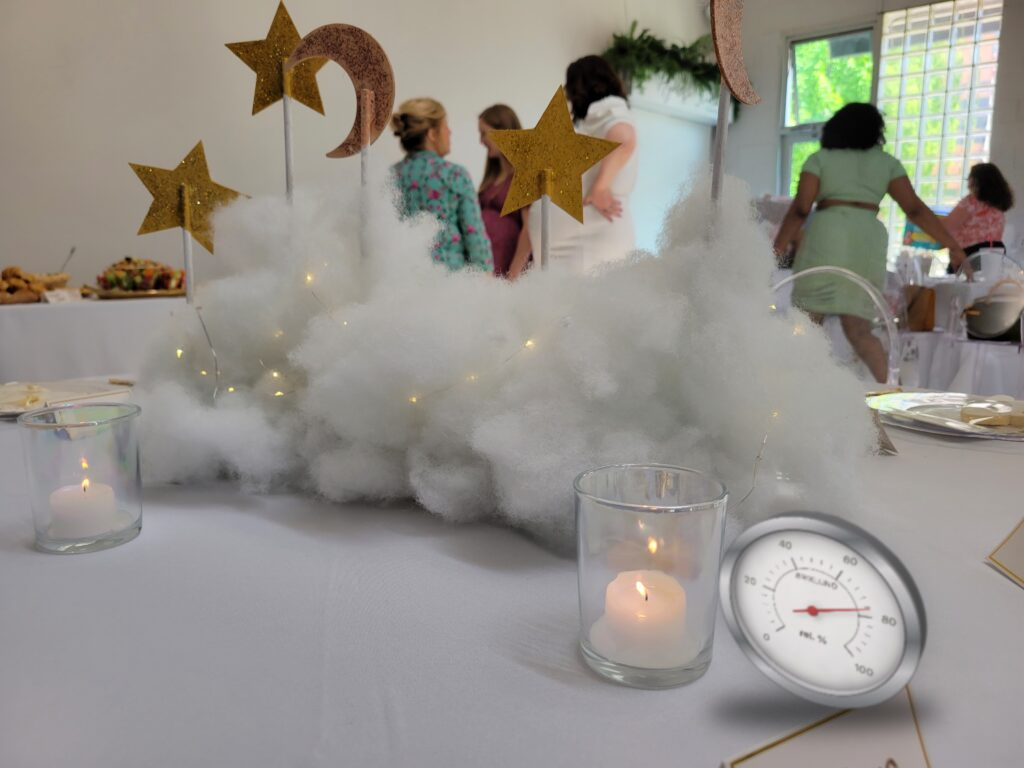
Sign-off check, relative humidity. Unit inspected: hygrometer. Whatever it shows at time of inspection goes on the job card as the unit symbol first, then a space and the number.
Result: % 76
